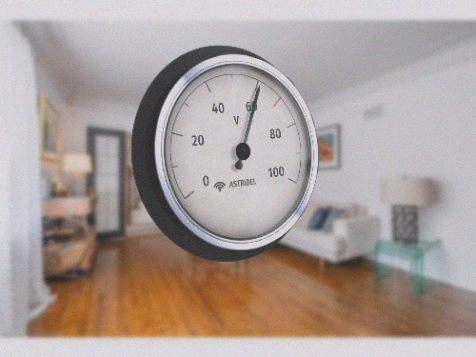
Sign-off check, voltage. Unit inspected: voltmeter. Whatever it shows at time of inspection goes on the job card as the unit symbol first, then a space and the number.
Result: V 60
